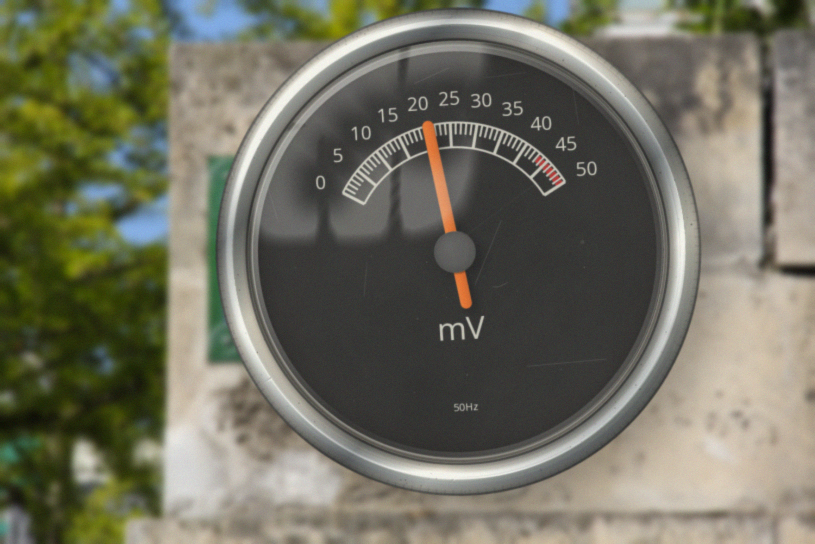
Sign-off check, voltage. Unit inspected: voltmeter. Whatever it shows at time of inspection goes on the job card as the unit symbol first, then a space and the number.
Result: mV 21
